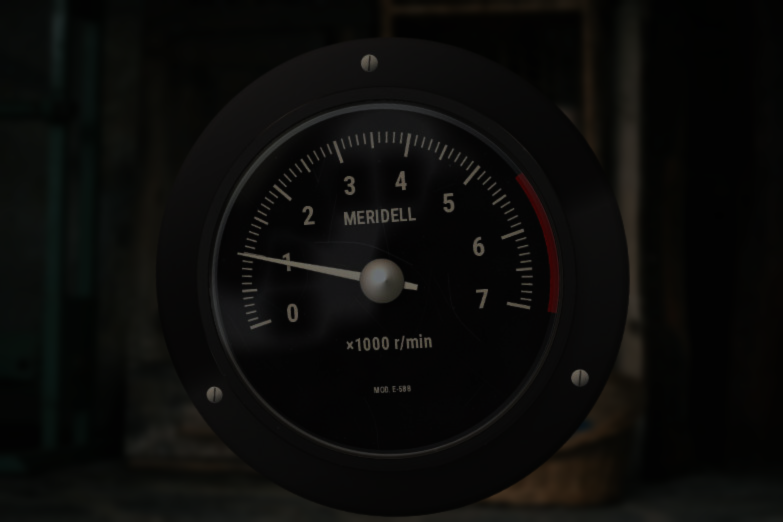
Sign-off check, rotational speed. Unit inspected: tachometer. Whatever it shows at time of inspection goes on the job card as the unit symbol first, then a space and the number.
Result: rpm 1000
